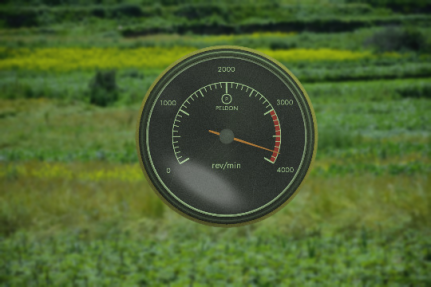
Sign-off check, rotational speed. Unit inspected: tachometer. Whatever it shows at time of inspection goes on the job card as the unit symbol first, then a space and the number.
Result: rpm 3800
